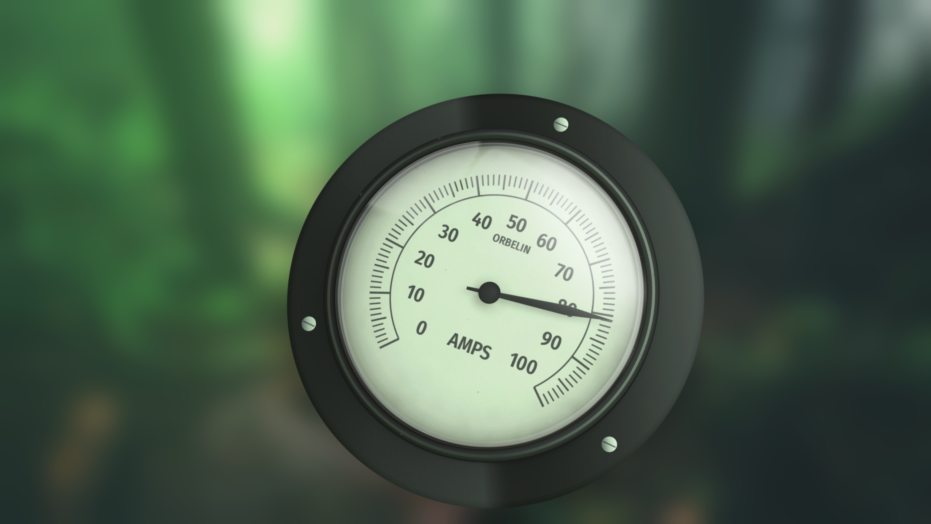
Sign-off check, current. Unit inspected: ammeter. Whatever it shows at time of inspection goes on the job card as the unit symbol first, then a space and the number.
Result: A 81
